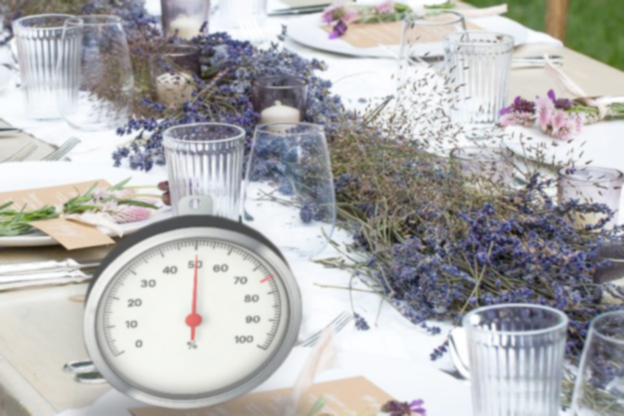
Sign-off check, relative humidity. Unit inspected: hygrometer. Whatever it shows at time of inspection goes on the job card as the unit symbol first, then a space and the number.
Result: % 50
